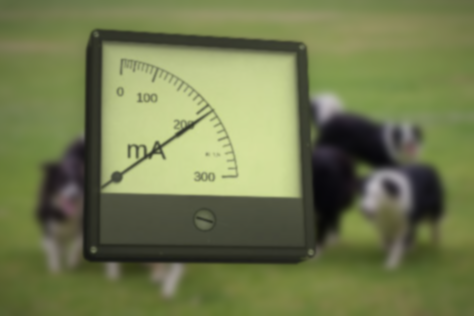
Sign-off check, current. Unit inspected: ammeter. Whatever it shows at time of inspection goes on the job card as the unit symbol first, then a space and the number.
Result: mA 210
